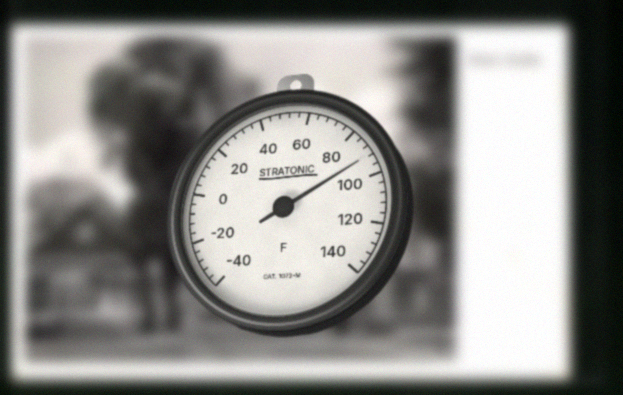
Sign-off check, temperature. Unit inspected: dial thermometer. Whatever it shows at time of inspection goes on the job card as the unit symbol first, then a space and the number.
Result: °F 92
